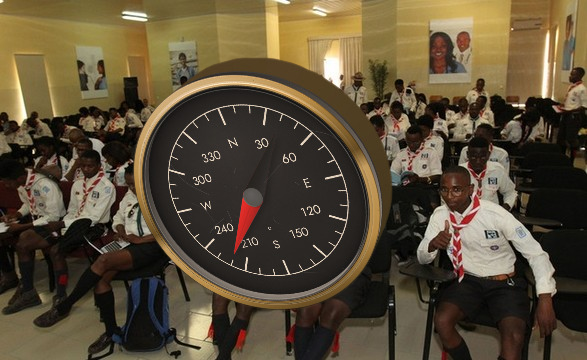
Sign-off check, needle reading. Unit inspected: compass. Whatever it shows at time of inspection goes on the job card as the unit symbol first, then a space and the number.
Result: ° 220
